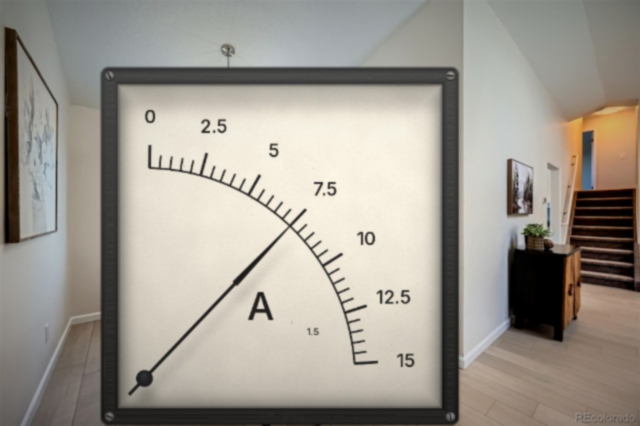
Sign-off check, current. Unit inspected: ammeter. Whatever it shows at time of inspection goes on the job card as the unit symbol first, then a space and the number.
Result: A 7.5
